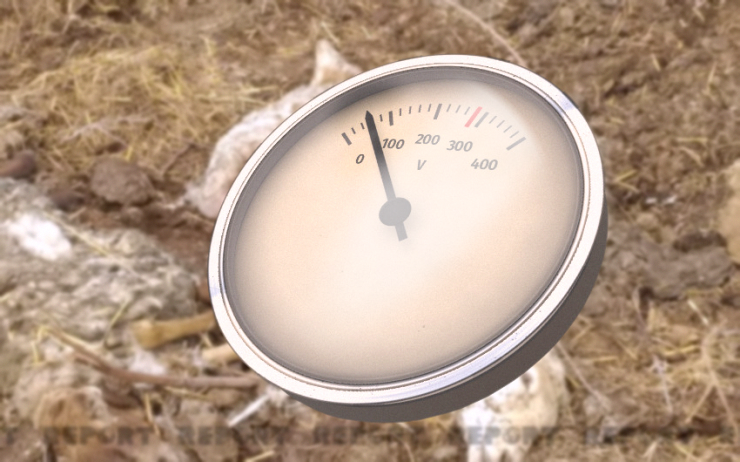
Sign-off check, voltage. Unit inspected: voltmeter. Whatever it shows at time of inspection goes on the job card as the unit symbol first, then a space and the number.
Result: V 60
